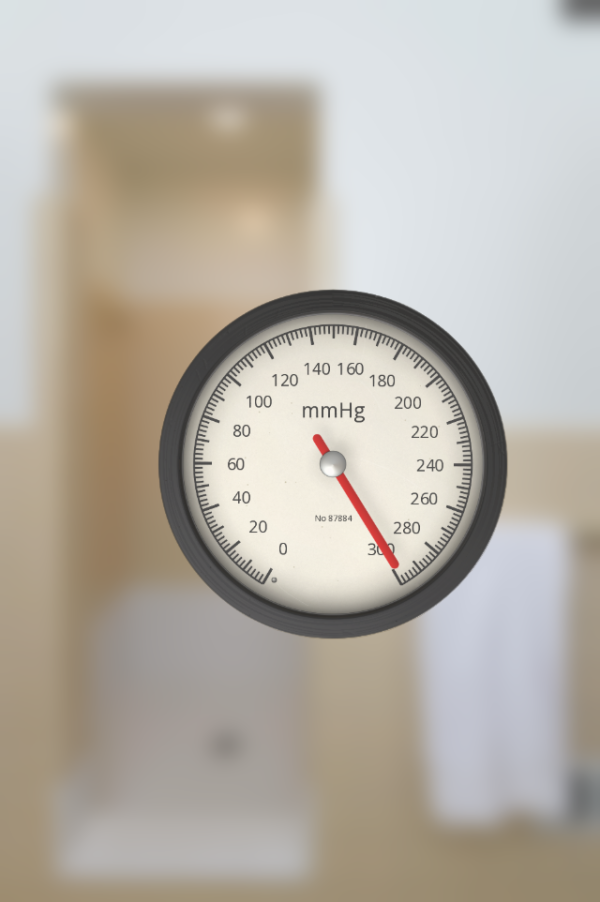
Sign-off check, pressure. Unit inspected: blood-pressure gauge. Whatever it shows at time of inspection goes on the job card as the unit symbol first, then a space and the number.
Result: mmHg 298
